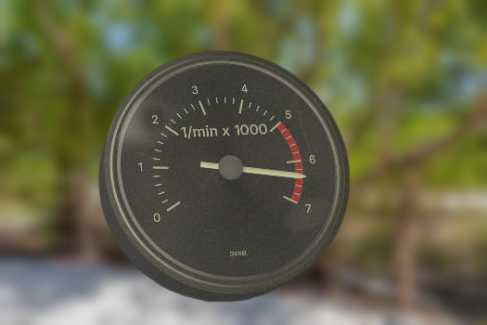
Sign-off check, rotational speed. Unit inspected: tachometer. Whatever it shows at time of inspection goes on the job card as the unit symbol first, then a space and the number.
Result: rpm 6400
